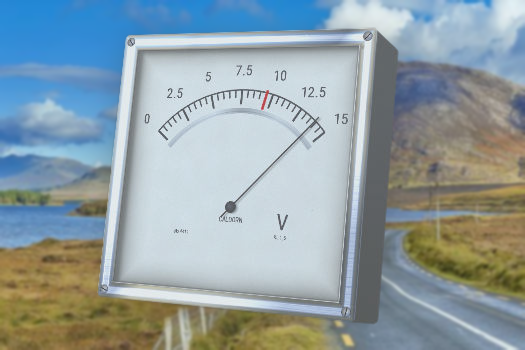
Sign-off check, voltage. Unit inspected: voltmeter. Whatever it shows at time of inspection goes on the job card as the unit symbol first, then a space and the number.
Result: V 14
